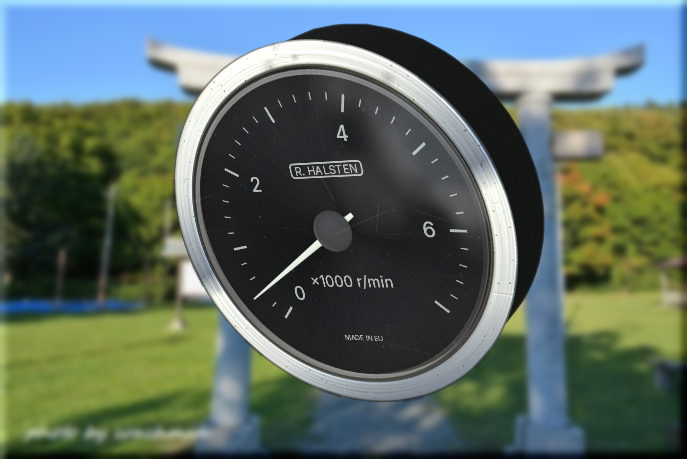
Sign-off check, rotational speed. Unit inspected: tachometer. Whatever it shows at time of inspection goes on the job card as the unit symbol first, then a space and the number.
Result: rpm 400
